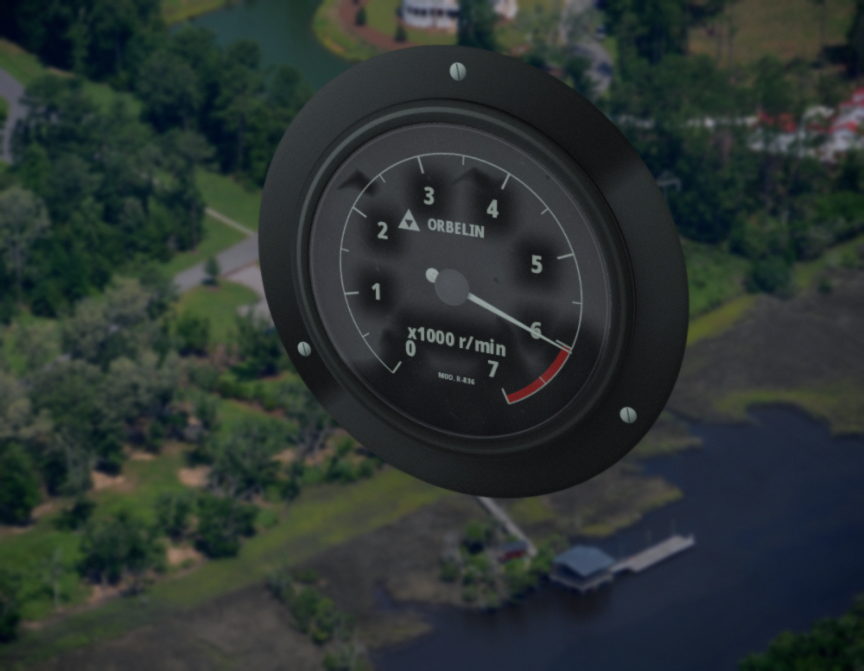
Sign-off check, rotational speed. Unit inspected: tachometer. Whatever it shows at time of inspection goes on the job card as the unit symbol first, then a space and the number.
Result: rpm 6000
